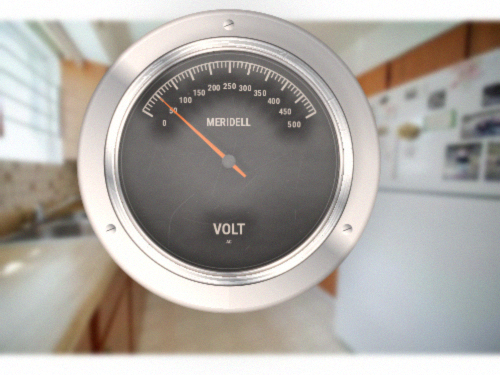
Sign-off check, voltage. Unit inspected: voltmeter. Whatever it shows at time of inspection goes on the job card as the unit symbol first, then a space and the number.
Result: V 50
